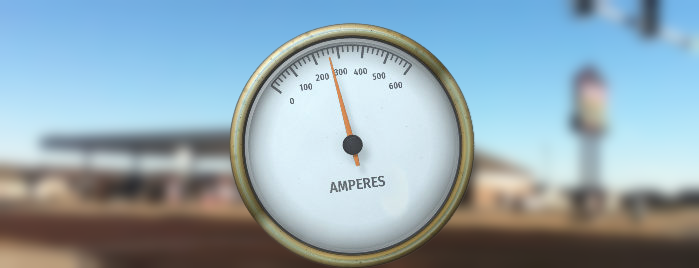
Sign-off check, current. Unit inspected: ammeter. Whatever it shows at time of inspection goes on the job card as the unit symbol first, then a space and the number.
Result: A 260
